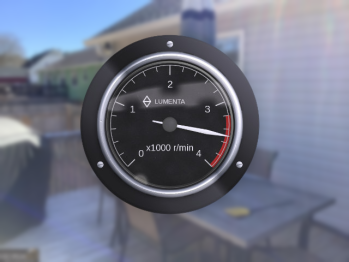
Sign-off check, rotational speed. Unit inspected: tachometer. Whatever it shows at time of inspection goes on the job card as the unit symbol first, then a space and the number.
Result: rpm 3500
